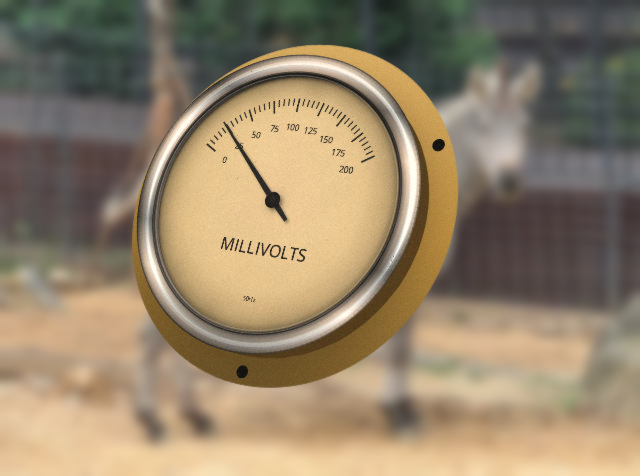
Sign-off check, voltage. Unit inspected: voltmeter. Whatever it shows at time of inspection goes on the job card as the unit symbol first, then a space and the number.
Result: mV 25
